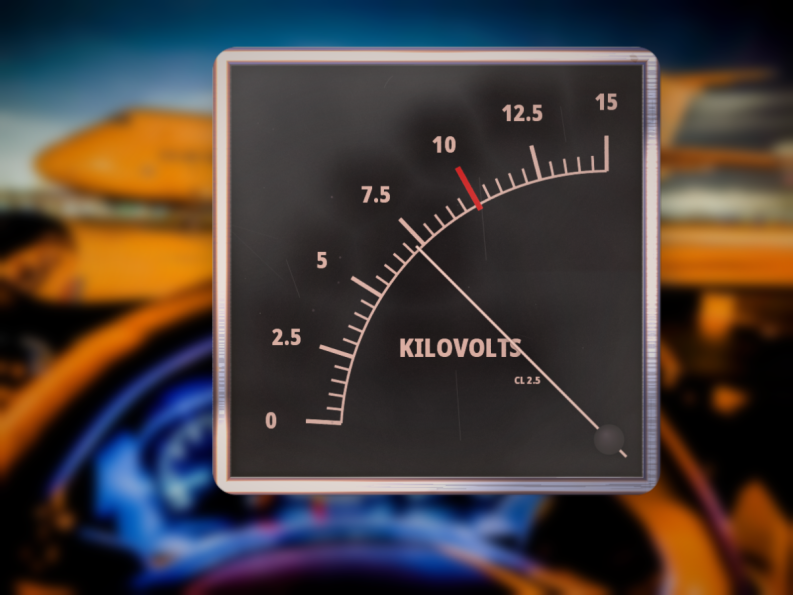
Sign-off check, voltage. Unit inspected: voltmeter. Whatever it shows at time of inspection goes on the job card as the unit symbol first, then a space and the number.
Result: kV 7.25
